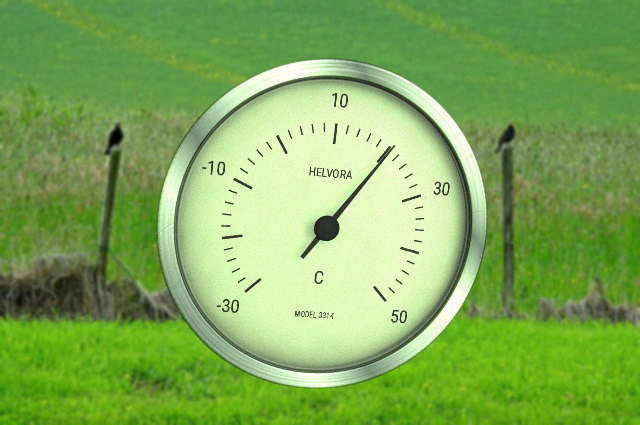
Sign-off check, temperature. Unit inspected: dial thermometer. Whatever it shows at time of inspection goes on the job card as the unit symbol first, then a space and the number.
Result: °C 20
